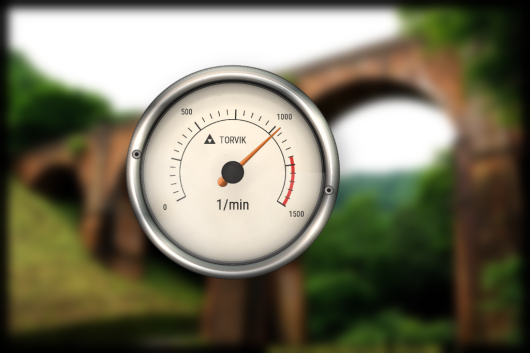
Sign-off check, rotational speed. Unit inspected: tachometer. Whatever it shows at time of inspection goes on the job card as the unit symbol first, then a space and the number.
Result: rpm 1025
